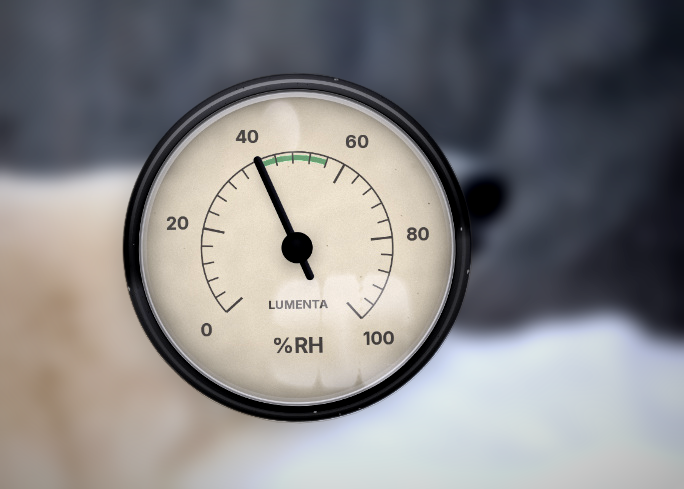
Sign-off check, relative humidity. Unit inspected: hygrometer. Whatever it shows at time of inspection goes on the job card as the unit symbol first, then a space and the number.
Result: % 40
